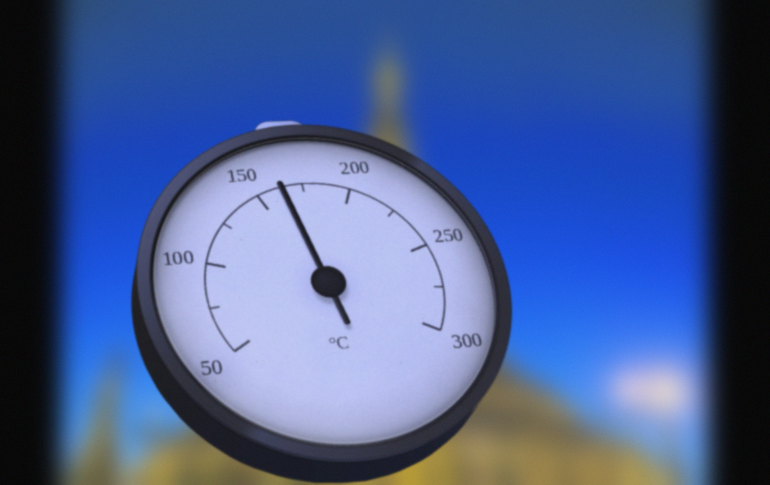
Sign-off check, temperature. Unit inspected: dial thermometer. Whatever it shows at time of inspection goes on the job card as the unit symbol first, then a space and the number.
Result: °C 162.5
